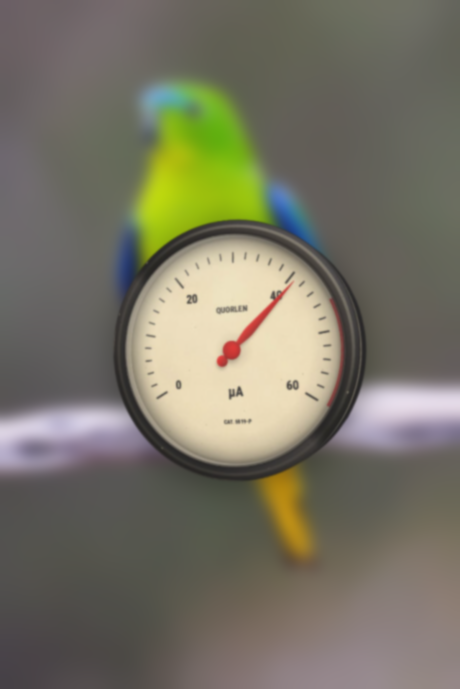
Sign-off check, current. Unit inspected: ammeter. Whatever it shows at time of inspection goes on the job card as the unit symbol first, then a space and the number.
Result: µA 41
